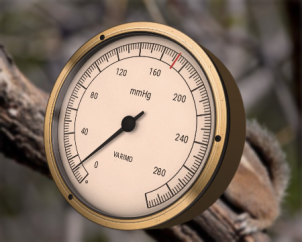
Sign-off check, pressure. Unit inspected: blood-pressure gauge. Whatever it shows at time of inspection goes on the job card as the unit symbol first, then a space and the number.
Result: mmHg 10
